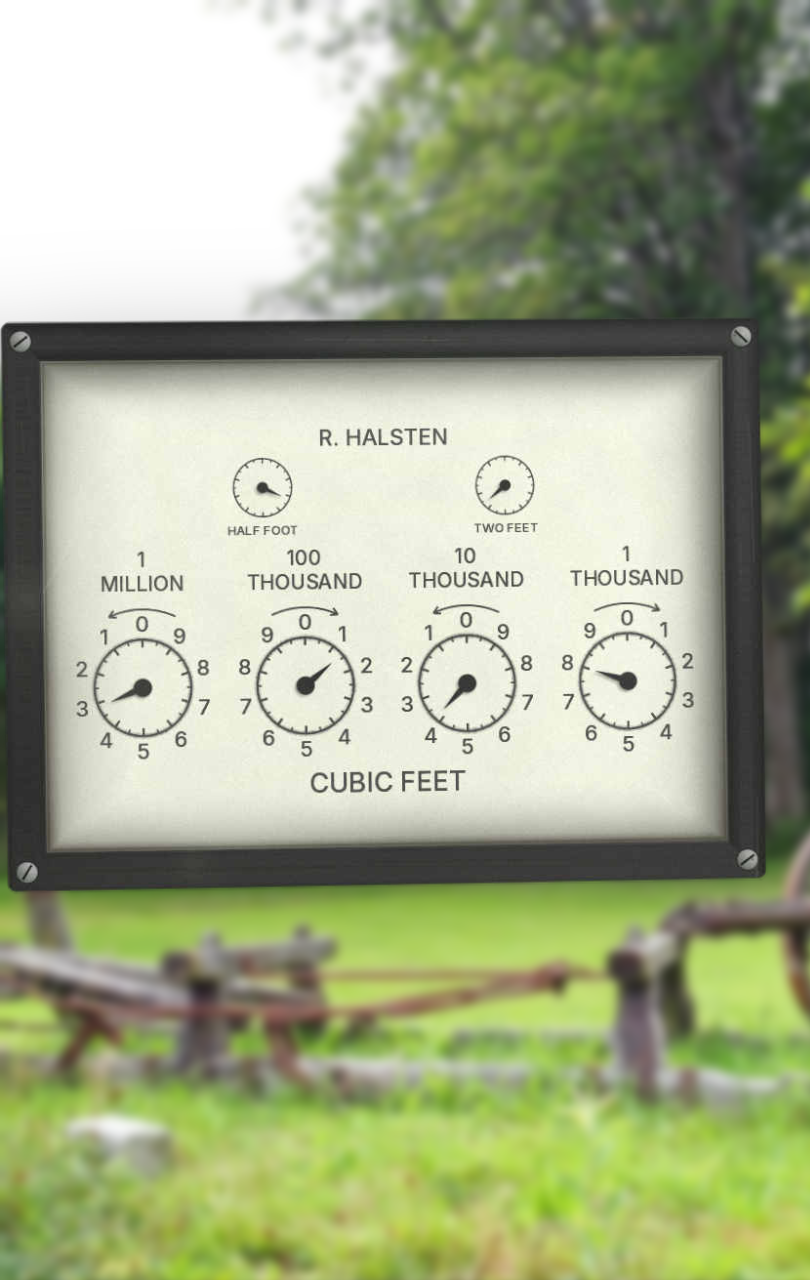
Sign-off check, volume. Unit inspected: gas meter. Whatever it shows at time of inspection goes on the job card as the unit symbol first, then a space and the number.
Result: ft³ 313800
